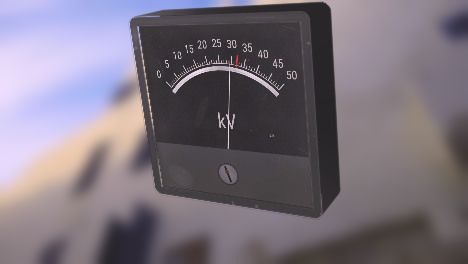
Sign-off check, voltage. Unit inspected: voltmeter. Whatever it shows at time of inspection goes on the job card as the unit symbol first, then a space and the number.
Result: kV 30
